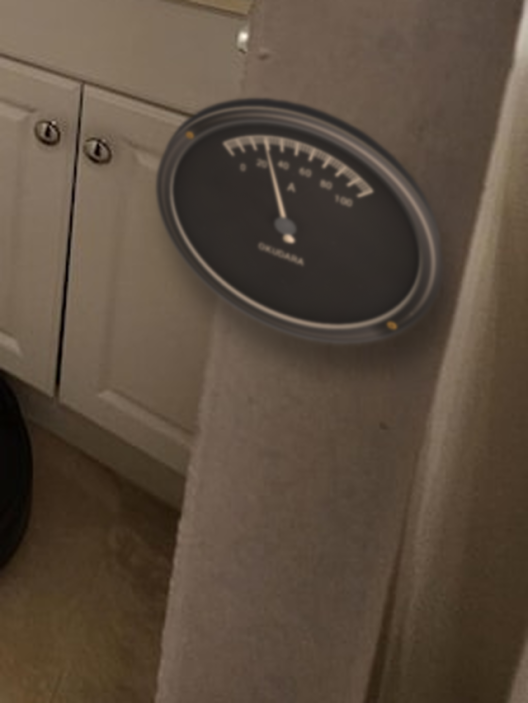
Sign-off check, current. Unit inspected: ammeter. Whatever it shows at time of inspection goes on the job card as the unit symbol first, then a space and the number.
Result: A 30
